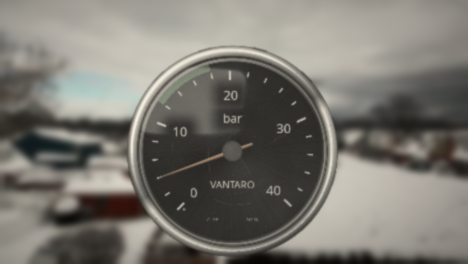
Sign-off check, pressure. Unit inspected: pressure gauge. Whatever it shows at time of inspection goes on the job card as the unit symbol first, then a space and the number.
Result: bar 4
